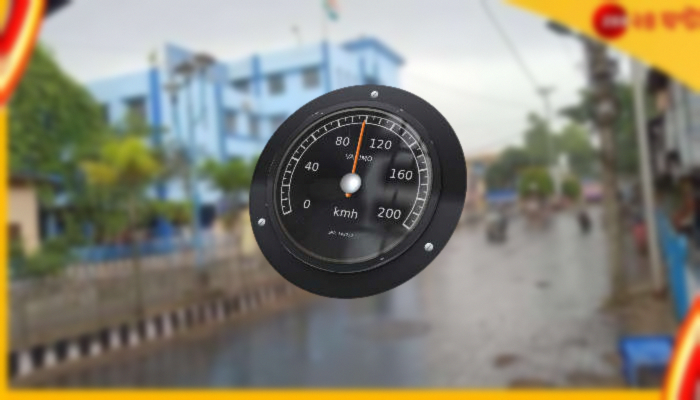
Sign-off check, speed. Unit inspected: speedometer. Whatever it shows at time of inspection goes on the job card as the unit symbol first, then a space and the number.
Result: km/h 100
